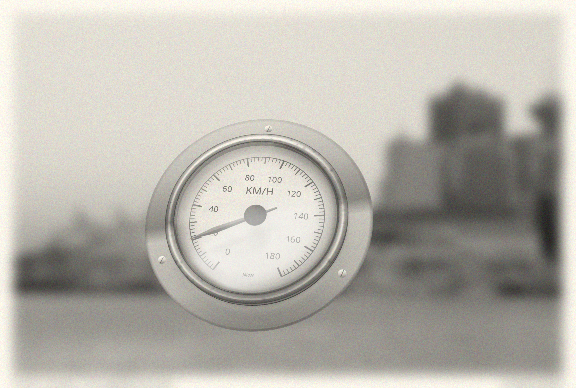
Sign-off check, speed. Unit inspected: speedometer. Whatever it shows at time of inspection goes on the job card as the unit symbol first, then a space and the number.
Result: km/h 20
